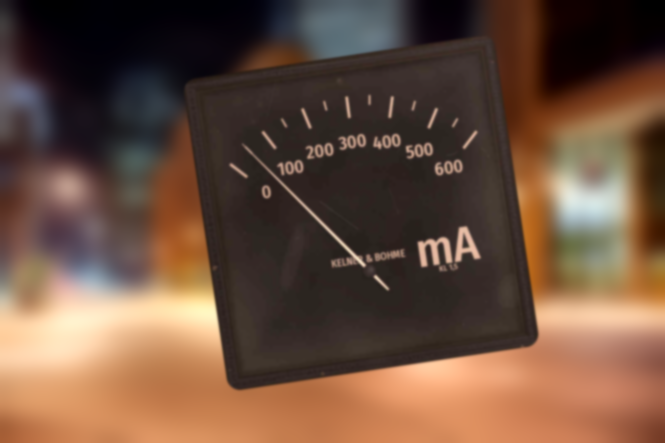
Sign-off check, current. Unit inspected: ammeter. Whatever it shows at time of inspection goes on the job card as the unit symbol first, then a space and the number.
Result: mA 50
